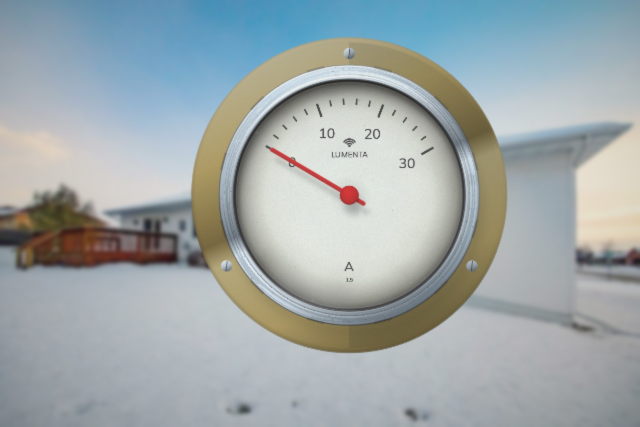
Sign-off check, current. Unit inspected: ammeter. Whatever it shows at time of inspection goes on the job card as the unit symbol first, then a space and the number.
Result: A 0
